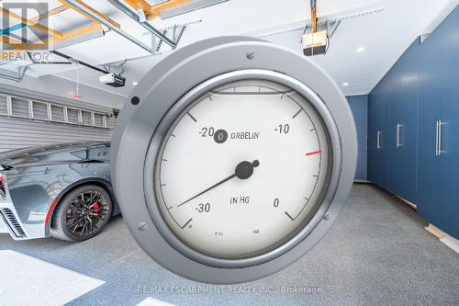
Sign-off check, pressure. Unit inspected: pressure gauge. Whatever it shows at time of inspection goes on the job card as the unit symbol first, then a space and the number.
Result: inHg -28
